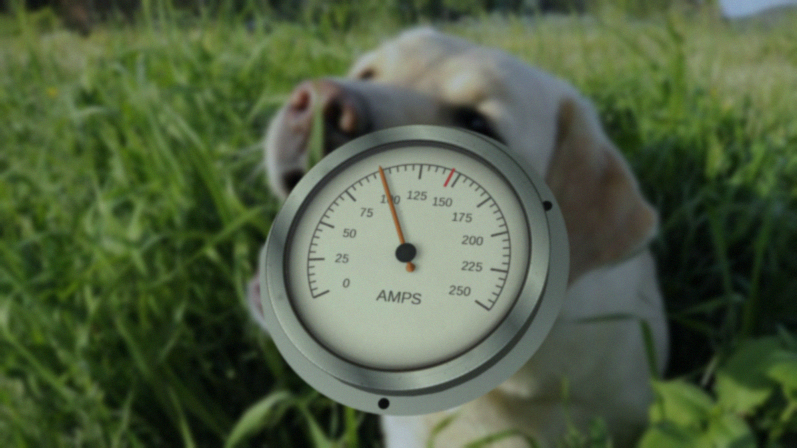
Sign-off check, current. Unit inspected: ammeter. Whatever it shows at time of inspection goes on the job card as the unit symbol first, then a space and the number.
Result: A 100
